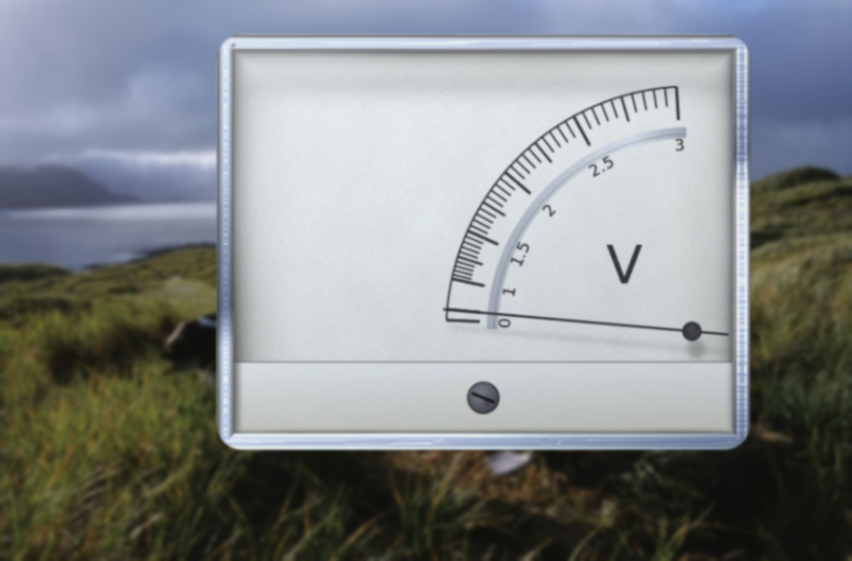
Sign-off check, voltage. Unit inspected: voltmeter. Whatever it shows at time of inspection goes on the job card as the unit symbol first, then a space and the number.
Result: V 0.5
